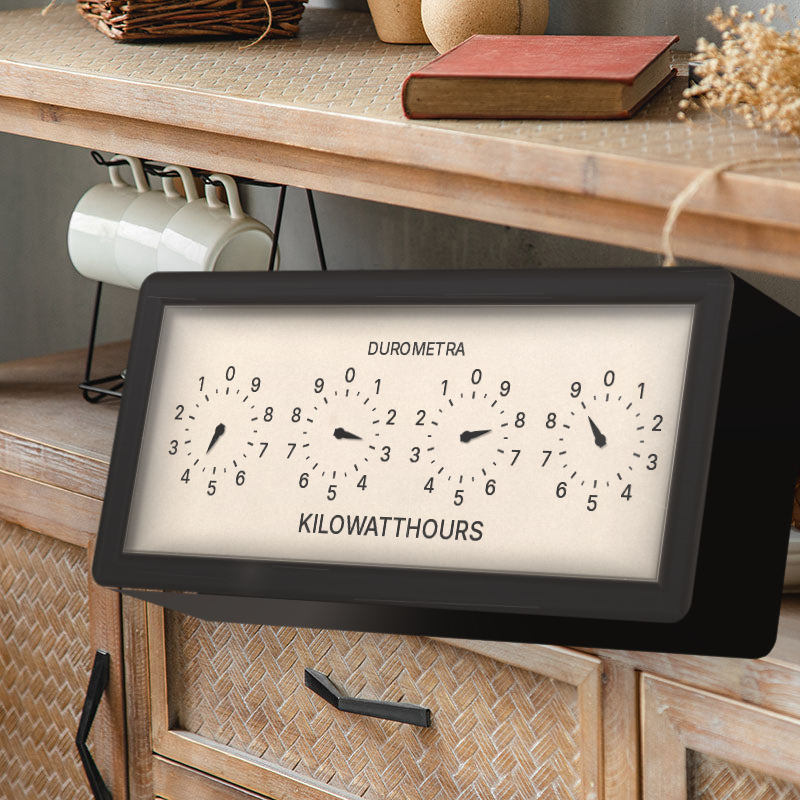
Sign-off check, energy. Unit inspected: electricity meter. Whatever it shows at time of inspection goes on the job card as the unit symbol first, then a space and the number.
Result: kWh 4279
